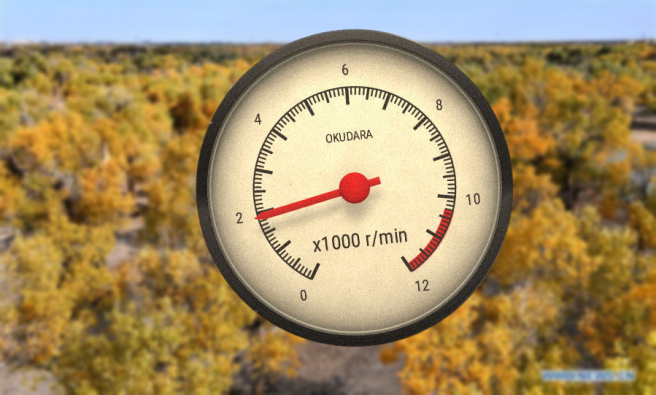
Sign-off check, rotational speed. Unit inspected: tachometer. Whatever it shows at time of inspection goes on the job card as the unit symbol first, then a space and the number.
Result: rpm 1900
